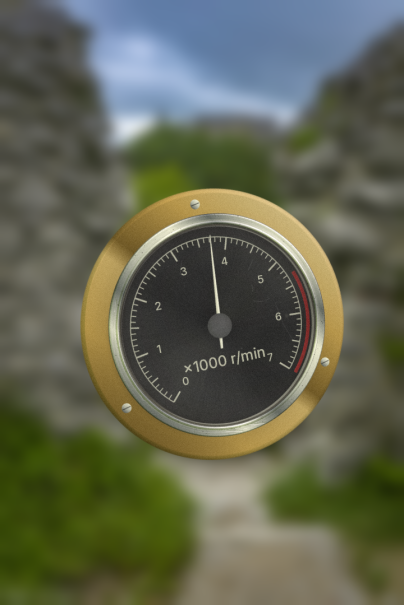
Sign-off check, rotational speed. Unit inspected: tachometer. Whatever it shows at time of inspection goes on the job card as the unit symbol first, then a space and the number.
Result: rpm 3700
